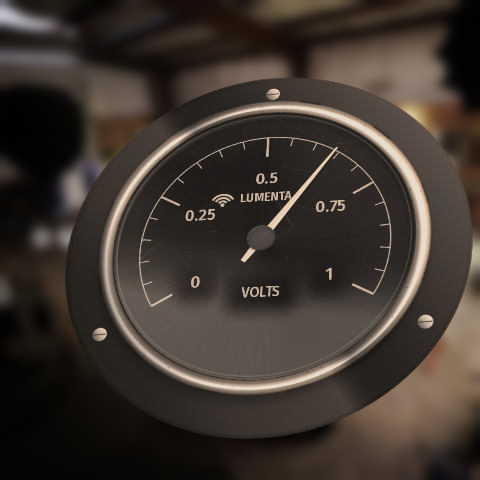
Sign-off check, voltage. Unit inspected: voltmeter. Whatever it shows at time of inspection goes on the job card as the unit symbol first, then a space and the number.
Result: V 0.65
